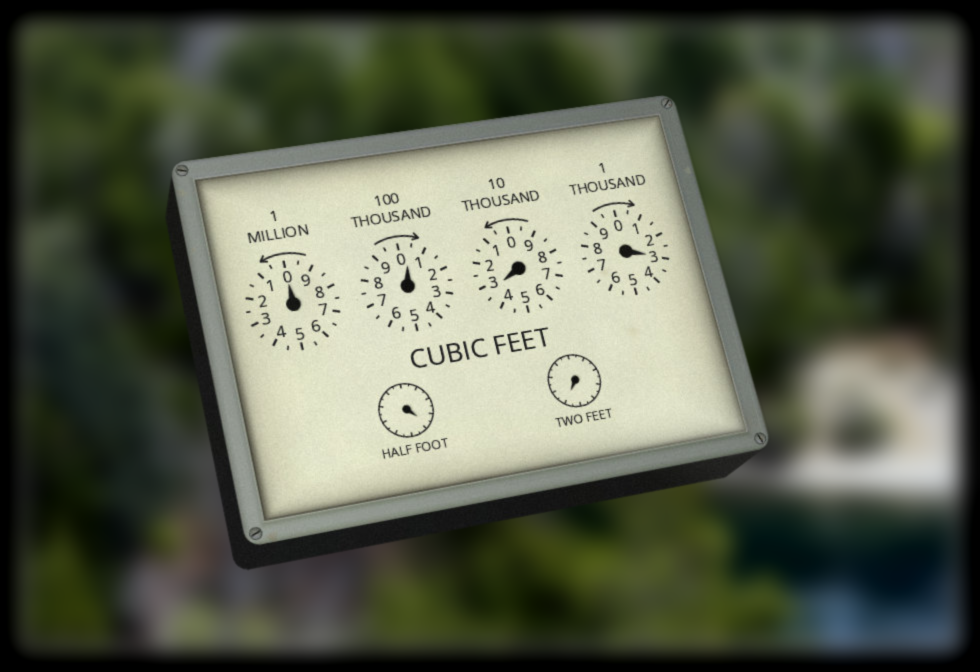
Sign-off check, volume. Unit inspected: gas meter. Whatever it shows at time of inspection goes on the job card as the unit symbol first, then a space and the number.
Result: ft³ 3300
